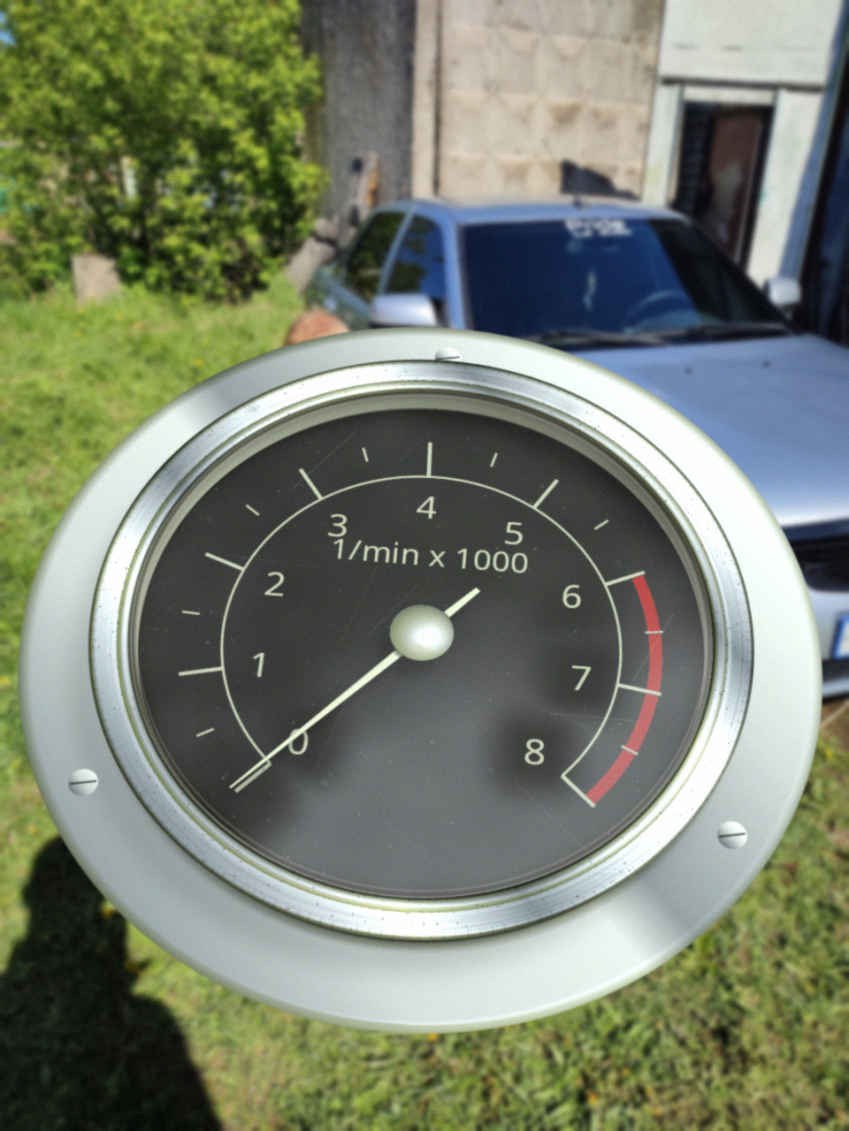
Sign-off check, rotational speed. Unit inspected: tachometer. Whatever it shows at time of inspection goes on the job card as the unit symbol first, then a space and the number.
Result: rpm 0
